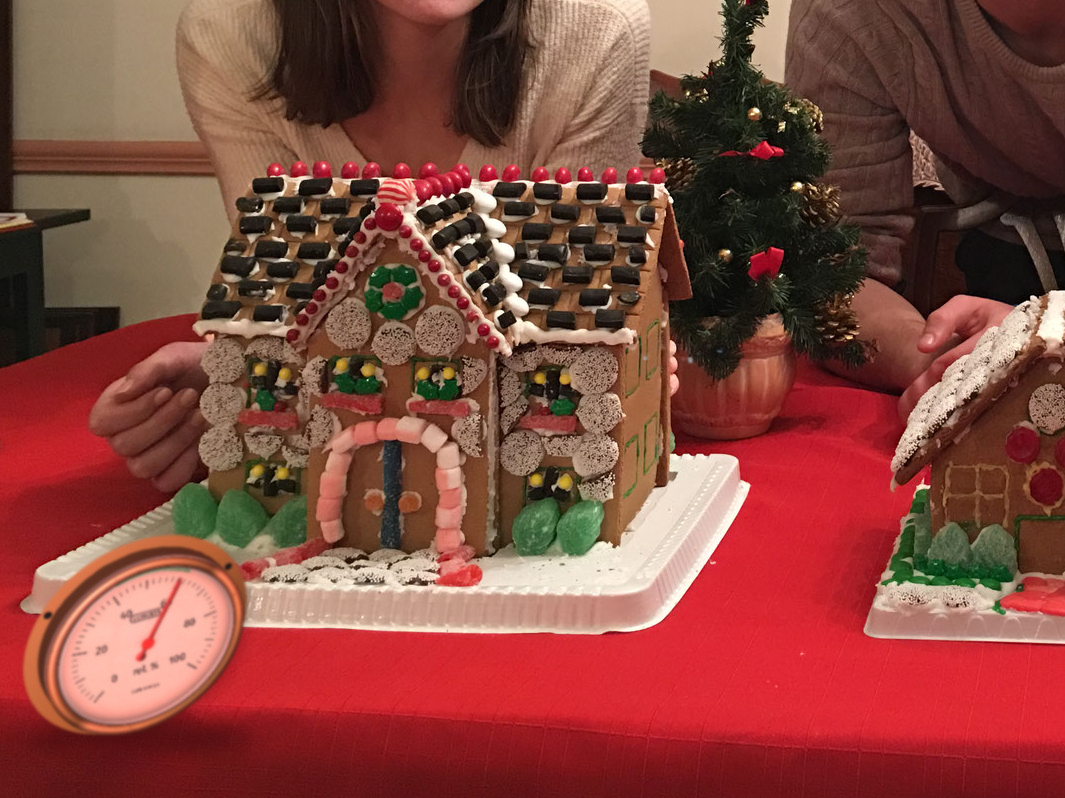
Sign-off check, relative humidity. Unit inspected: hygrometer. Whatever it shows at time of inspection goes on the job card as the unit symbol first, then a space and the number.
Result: % 60
